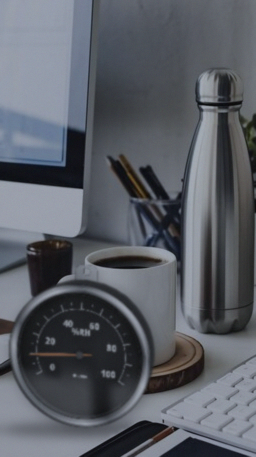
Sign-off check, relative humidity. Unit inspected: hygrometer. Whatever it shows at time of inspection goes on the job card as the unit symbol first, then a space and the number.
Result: % 10
